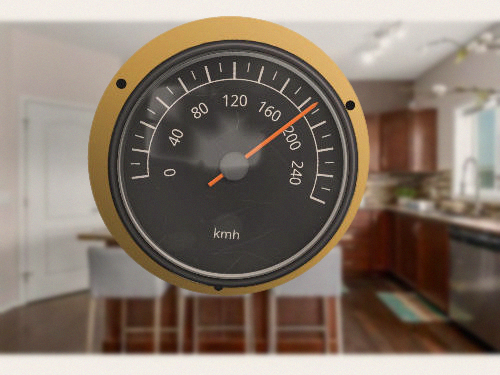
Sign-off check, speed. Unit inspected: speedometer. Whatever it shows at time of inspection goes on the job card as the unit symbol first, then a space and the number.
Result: km/h 185
